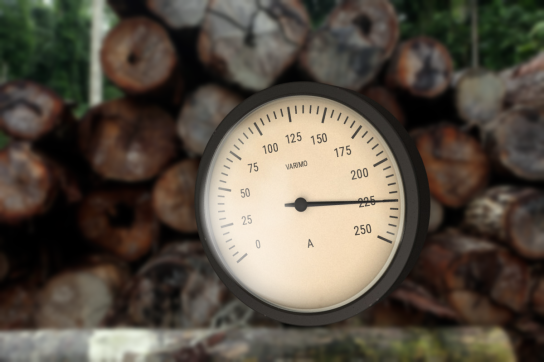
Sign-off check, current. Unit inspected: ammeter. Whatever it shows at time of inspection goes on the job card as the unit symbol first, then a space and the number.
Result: A 225
